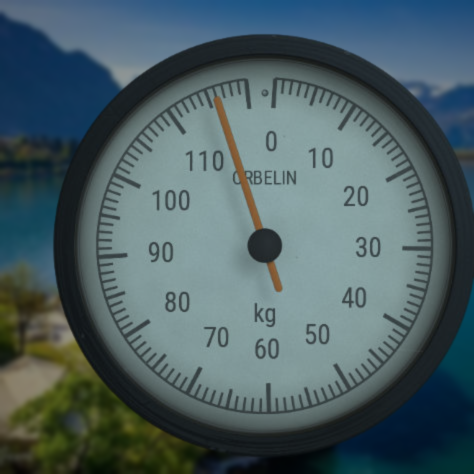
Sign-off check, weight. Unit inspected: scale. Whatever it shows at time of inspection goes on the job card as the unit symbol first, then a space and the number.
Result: kg 116
